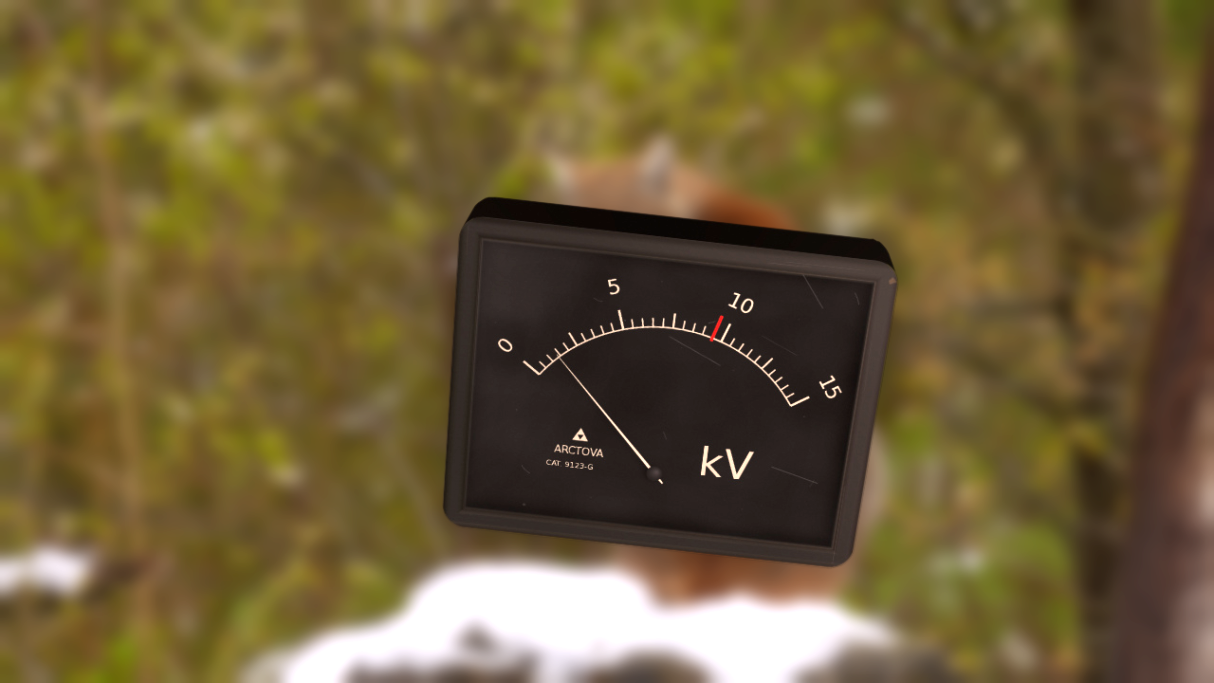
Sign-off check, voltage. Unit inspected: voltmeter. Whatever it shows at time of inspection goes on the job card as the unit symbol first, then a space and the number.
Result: kV 1.5
